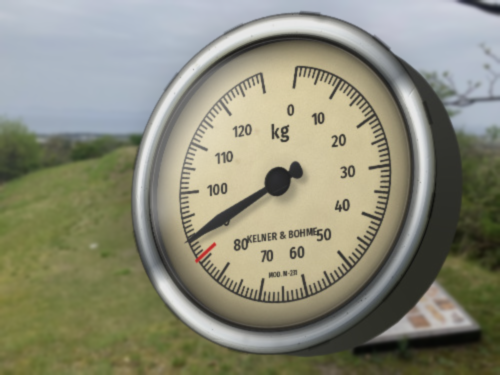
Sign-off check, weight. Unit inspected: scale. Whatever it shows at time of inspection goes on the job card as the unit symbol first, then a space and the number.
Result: kg 90
